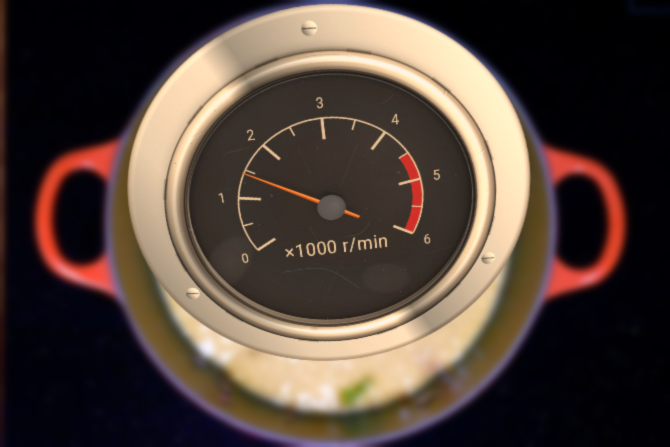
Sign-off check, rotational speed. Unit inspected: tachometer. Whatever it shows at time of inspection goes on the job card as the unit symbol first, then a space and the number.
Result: rpm 1500
